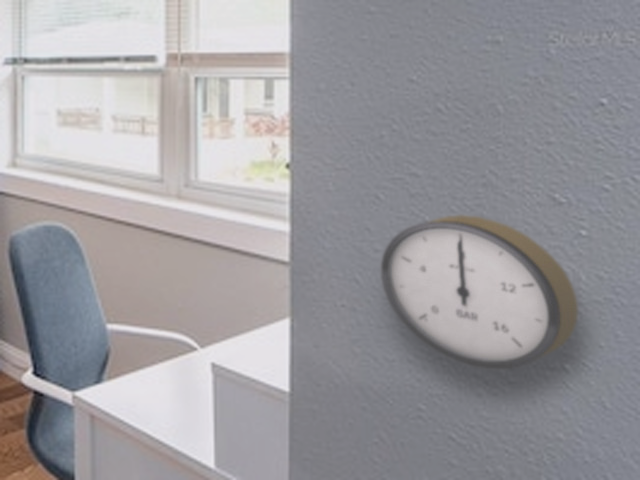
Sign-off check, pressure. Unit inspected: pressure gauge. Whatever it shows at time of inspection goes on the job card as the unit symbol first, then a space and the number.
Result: bar 8
